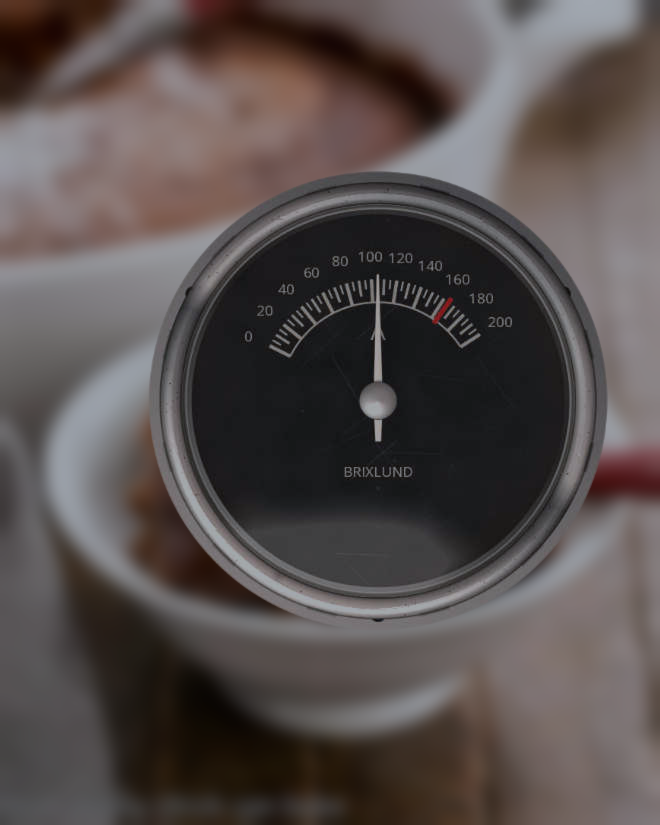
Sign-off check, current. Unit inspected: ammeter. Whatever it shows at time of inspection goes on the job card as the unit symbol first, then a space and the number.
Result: A 105
